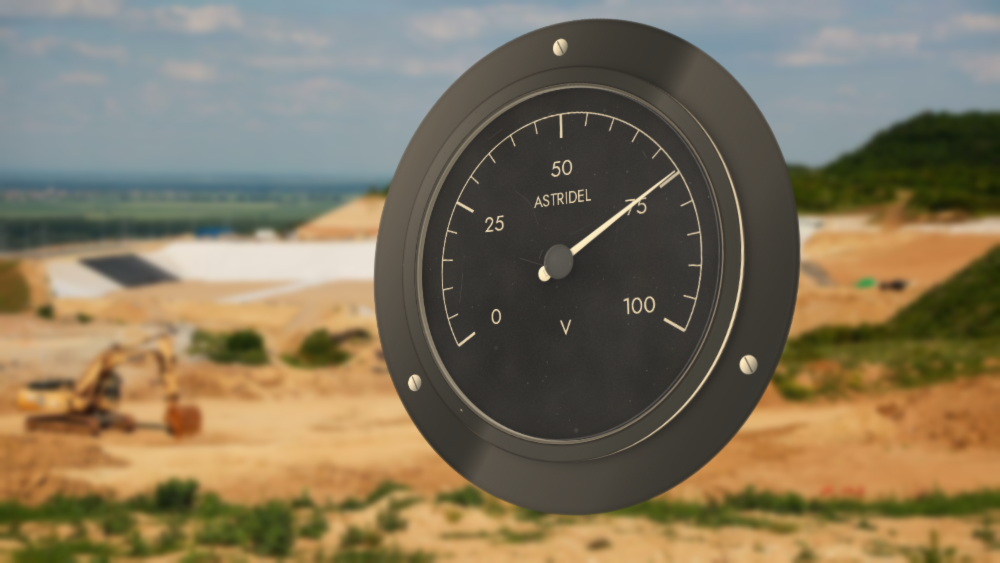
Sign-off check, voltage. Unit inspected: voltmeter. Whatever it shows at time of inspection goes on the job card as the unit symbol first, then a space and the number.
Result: V 75
